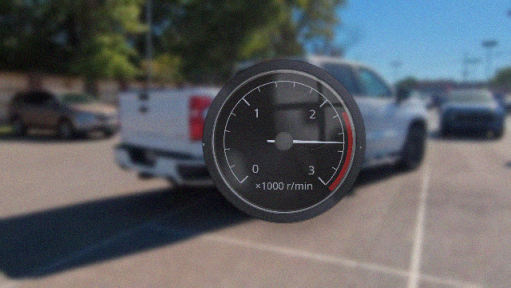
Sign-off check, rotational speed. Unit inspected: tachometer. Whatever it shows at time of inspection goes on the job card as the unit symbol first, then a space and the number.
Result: rpm 2500
